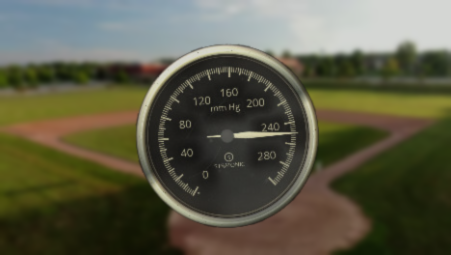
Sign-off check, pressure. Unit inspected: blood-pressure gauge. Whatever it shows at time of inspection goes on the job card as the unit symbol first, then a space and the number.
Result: mmHg 250
